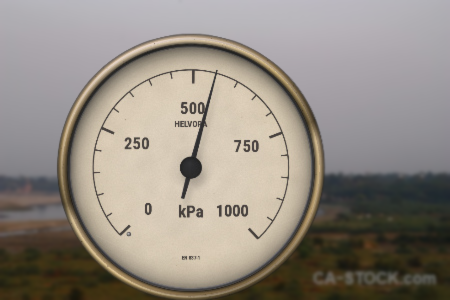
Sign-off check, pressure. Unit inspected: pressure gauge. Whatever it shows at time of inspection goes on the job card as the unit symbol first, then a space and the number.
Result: kPa 550
